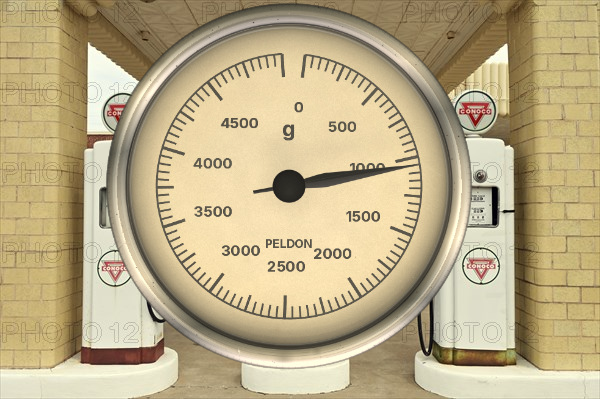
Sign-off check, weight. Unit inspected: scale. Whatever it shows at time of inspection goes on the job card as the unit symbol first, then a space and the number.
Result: g 1050
